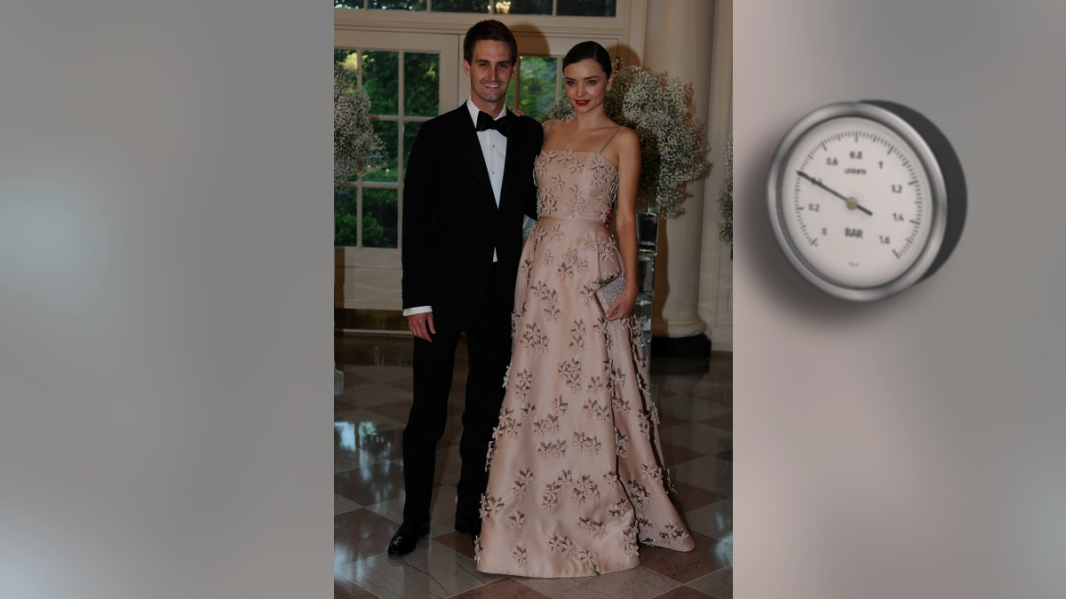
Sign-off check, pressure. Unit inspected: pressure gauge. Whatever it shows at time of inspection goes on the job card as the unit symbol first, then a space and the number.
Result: bar 0.4
